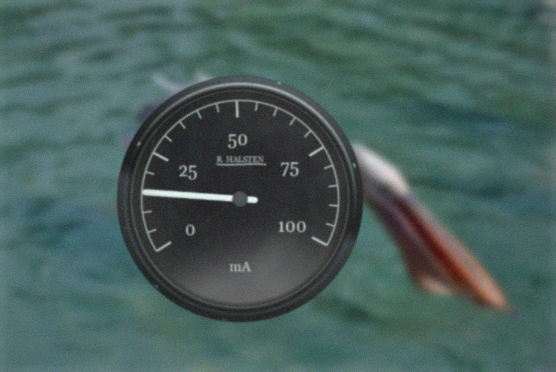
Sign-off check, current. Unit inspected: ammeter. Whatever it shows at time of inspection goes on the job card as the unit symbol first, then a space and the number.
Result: mA 15
